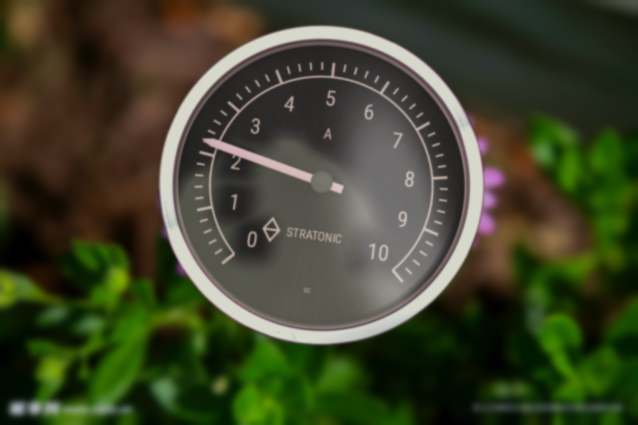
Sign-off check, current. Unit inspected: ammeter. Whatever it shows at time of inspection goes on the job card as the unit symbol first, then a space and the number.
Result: A 2.2
